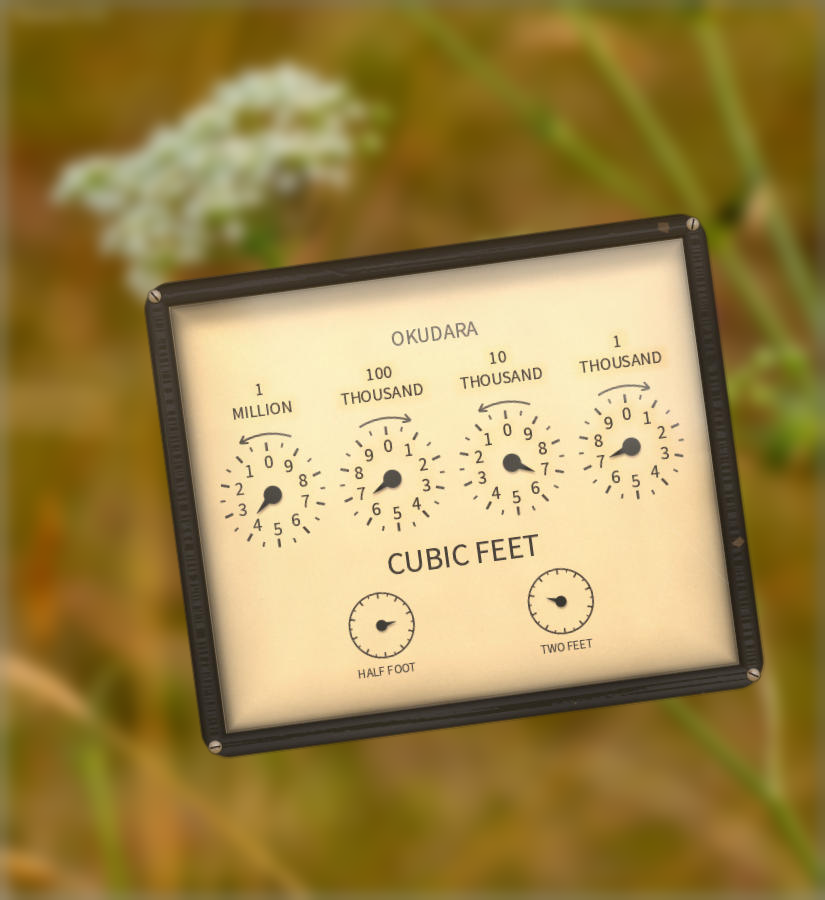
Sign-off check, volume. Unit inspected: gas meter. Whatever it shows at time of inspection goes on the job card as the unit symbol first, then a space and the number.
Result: ft³ 366700
